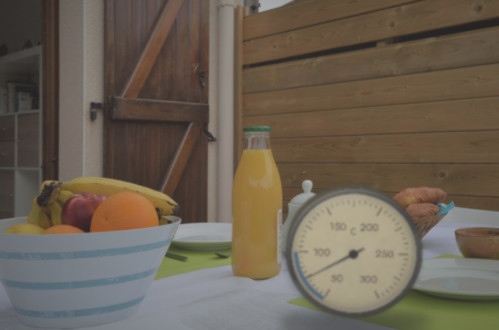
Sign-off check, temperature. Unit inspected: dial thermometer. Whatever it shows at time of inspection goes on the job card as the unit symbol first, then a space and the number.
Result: °C 75
